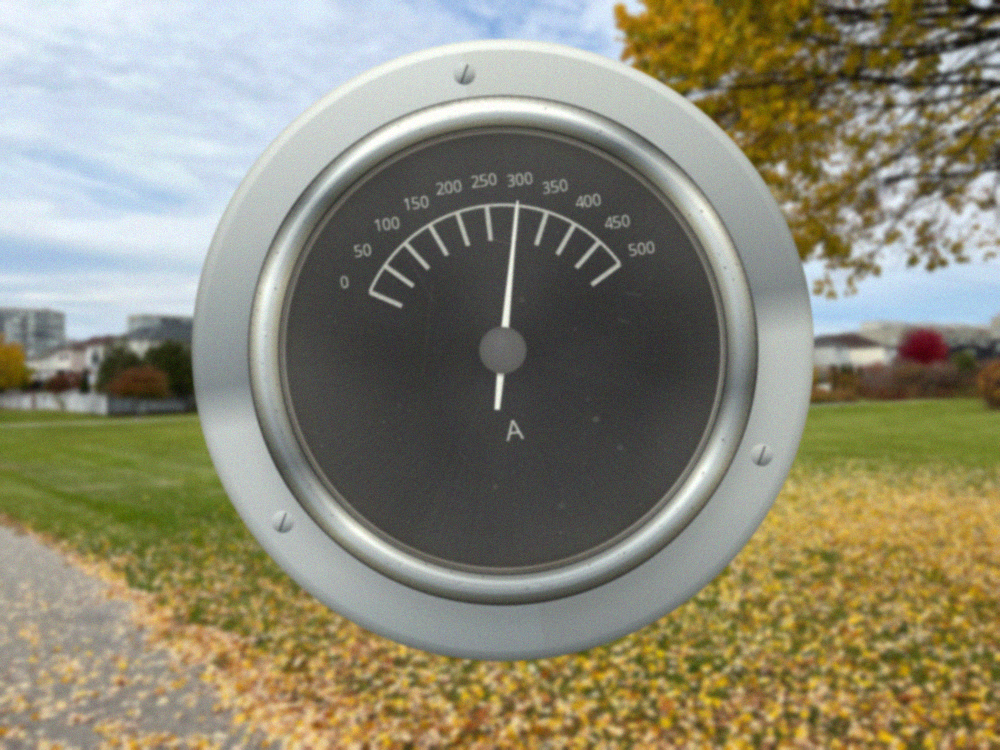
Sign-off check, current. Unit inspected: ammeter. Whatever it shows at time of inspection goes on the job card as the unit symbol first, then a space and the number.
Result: A 300
